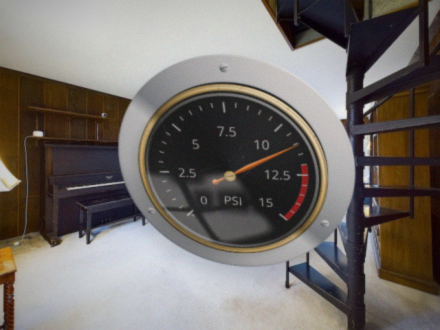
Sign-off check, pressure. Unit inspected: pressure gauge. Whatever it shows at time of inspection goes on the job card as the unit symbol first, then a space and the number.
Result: psi 11
